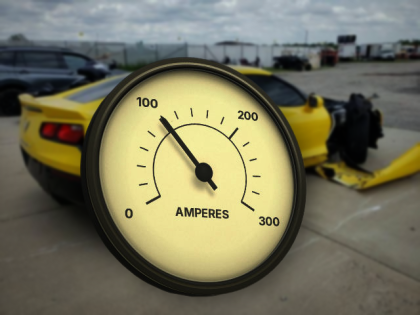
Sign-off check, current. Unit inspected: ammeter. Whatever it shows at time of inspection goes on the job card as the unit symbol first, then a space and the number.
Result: A 100
